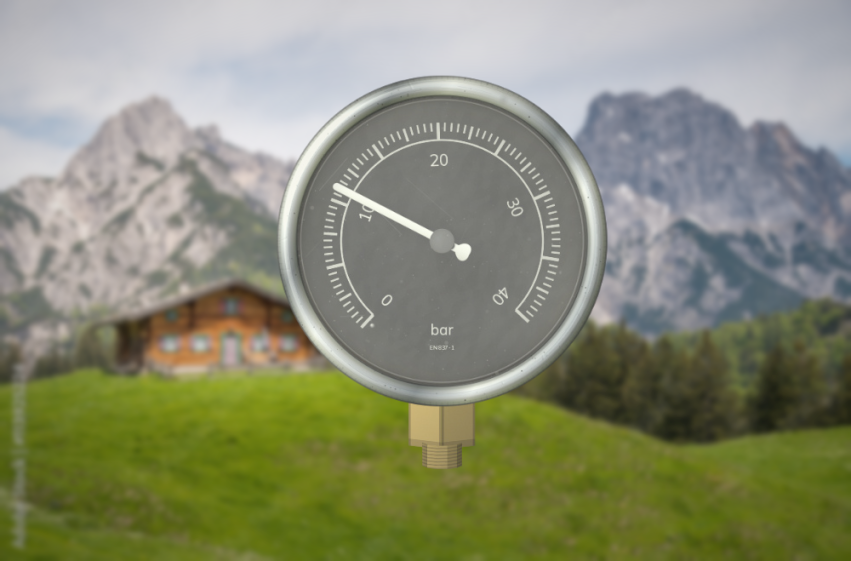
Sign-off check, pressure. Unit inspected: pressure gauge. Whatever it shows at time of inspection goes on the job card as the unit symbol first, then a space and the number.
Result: bar 11
